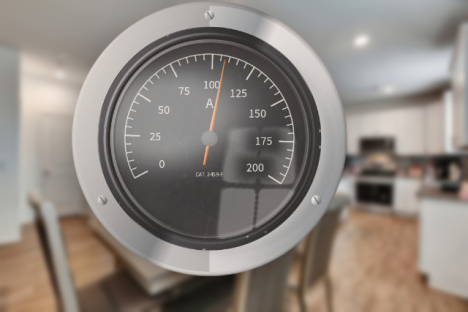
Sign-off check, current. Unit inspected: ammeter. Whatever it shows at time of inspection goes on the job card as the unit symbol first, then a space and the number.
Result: A 107.5
